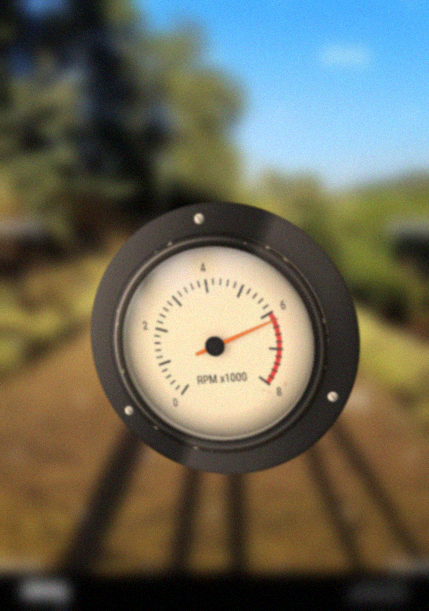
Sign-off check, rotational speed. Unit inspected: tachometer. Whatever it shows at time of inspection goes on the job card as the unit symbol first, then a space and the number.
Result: rpm 6200
